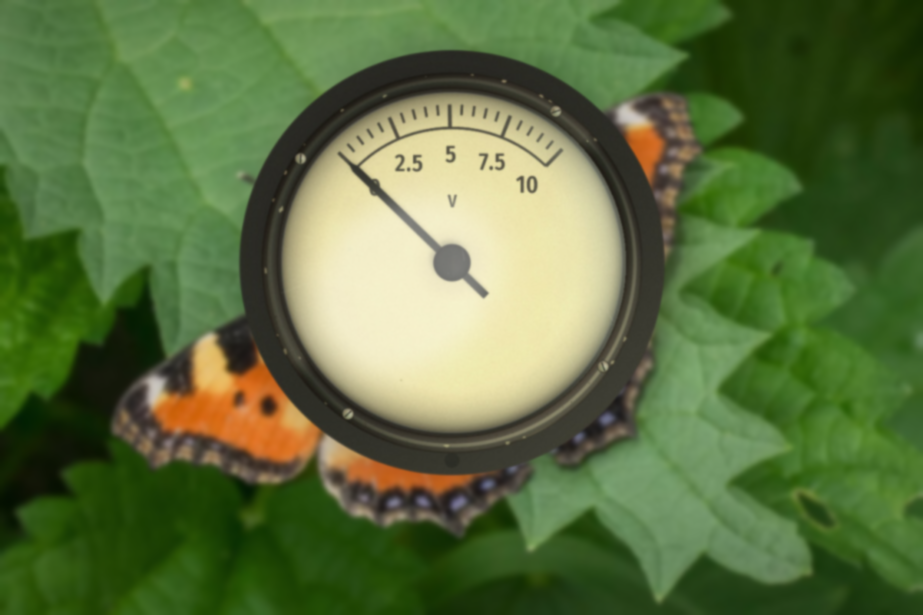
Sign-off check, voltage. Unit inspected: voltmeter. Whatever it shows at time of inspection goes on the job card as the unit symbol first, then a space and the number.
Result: V 0
